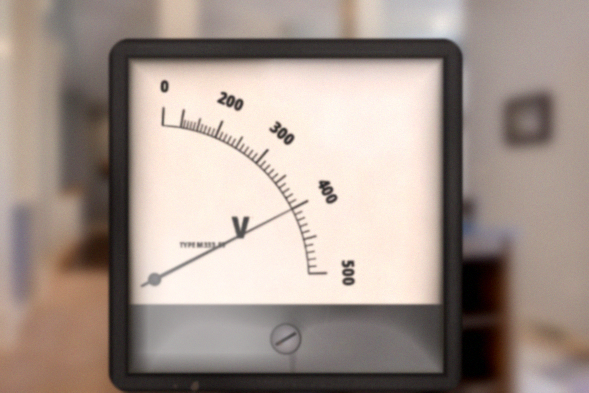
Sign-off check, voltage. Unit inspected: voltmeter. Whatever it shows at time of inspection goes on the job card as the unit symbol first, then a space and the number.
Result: V 400
